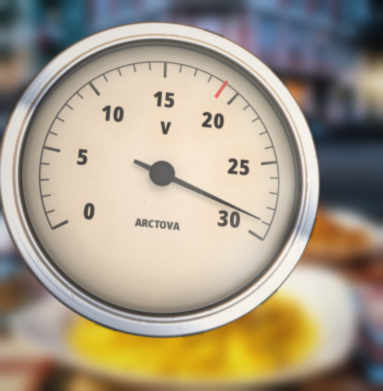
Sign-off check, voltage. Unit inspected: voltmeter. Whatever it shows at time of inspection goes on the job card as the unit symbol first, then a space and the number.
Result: V 29
